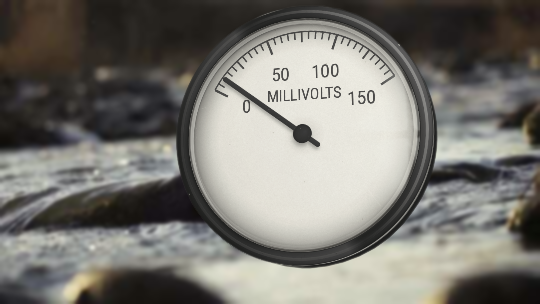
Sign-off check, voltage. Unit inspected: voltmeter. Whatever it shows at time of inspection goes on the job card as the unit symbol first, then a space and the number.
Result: mV 10
